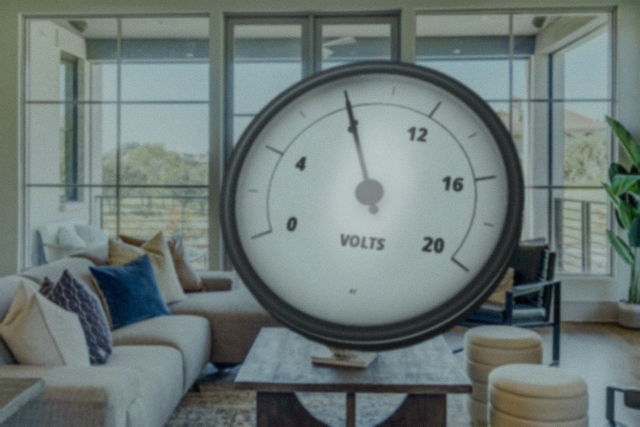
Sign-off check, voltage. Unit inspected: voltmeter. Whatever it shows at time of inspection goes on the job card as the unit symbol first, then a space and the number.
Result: V 8
